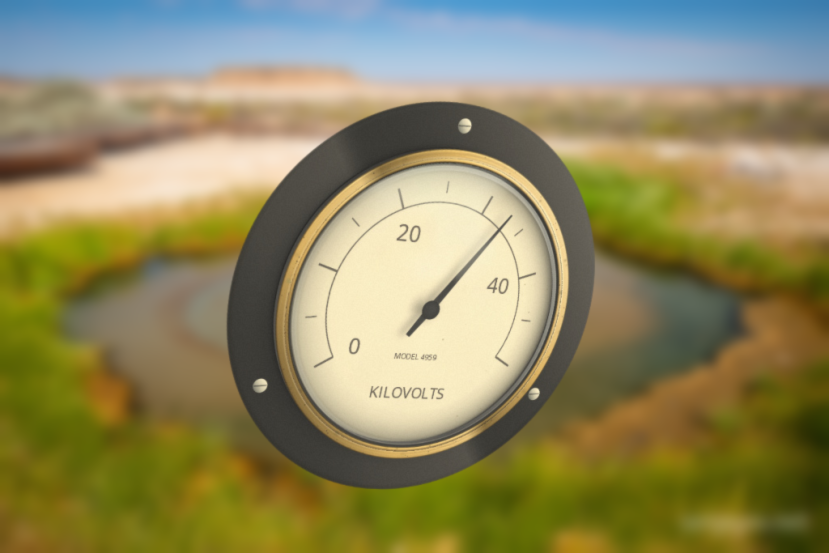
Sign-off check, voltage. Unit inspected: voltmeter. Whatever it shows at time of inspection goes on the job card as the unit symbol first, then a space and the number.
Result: kV 32.5
